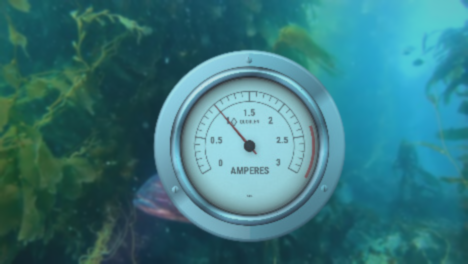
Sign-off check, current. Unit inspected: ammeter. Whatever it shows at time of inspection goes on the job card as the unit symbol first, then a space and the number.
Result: A 1
